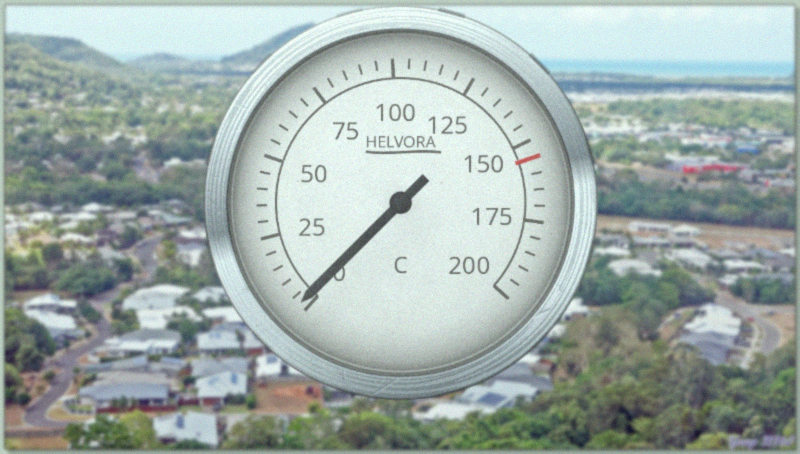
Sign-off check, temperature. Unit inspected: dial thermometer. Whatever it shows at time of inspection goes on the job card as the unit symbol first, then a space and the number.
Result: °C 2.5
